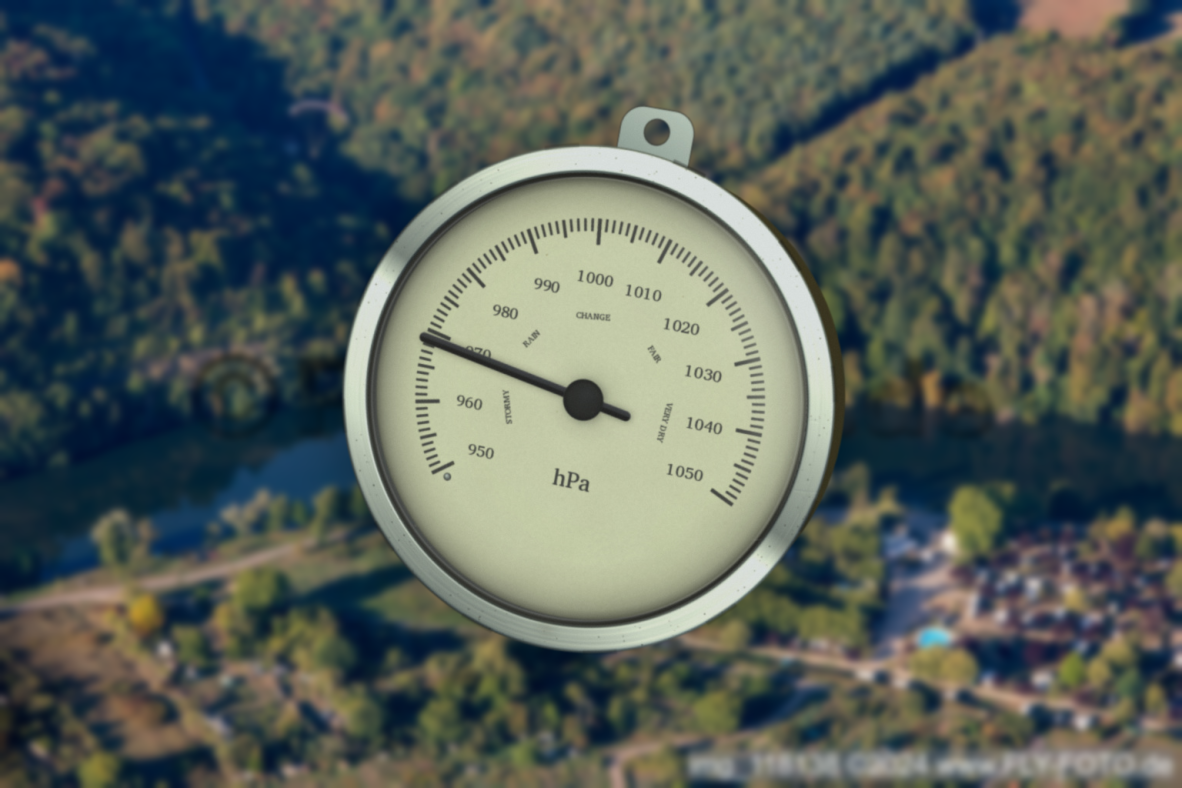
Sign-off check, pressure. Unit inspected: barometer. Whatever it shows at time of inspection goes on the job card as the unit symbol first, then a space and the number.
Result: hPa 969
